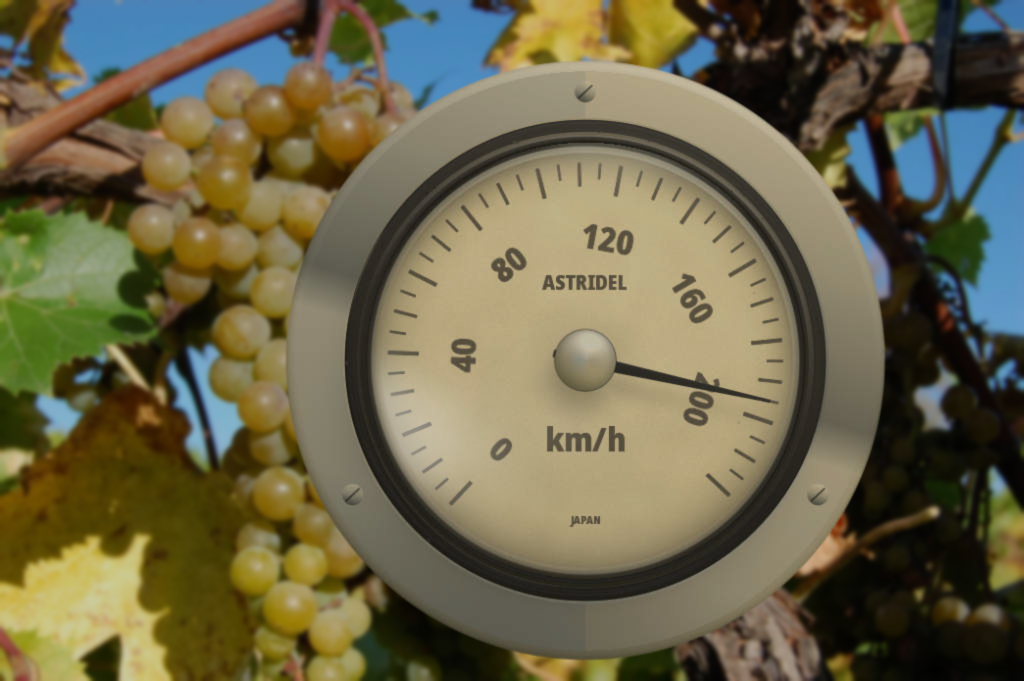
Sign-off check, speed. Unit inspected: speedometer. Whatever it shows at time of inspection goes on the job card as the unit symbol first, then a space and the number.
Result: km/h 195
